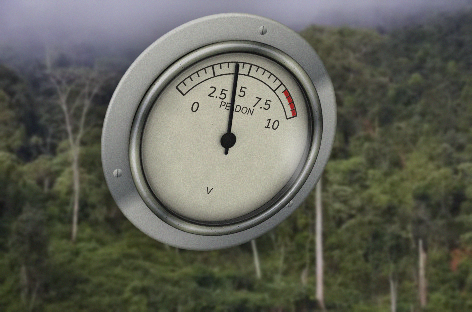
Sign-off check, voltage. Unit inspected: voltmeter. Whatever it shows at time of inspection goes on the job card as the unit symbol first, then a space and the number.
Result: V 4
